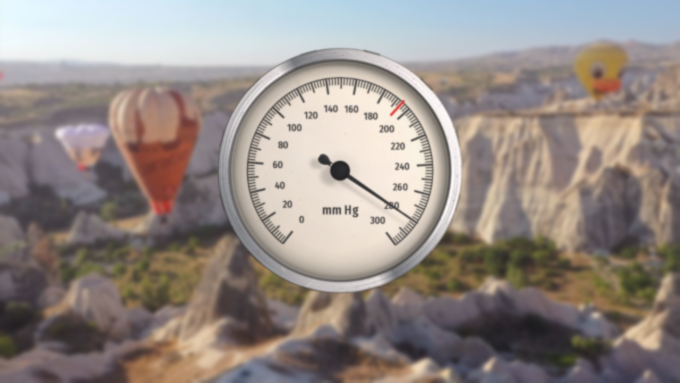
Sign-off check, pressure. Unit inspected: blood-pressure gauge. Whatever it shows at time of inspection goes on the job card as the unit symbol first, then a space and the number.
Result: mmHg 280
